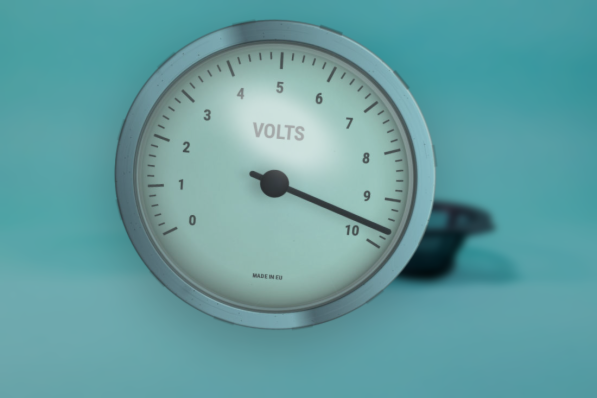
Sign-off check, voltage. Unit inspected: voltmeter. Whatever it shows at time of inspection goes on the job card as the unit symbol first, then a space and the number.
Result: V 9.6
